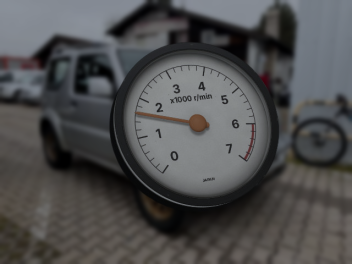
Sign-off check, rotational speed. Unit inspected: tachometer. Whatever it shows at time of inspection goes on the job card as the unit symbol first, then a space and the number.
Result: rpm 1600
